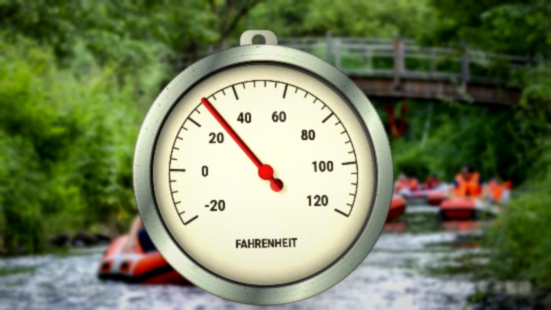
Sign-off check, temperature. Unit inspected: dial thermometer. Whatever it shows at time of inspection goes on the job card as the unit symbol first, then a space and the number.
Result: °F 28
